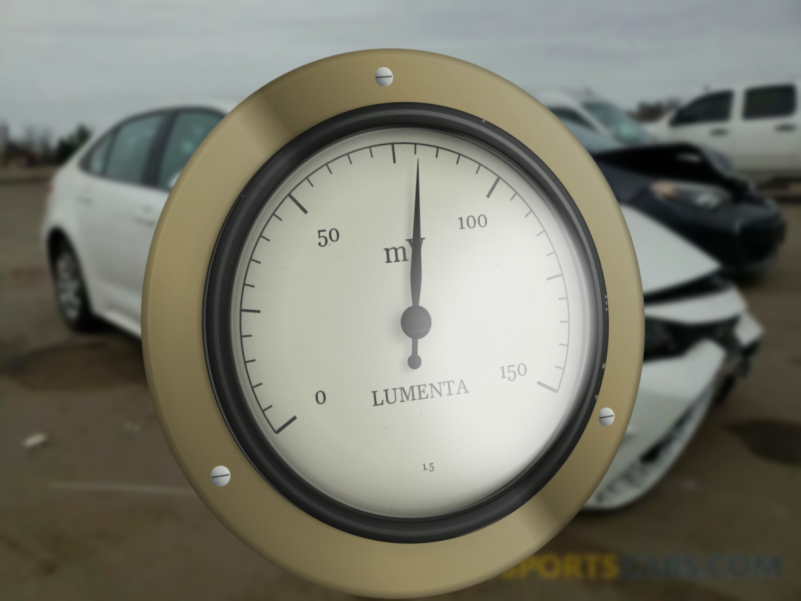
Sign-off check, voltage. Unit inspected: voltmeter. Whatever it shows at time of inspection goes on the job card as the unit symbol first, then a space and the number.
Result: mV 80
